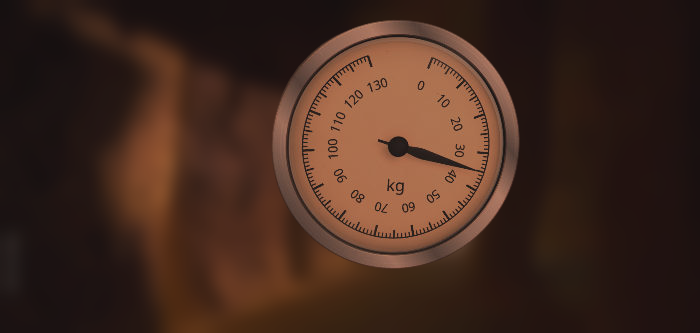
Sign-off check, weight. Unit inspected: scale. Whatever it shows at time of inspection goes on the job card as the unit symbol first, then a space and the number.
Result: kg 35
